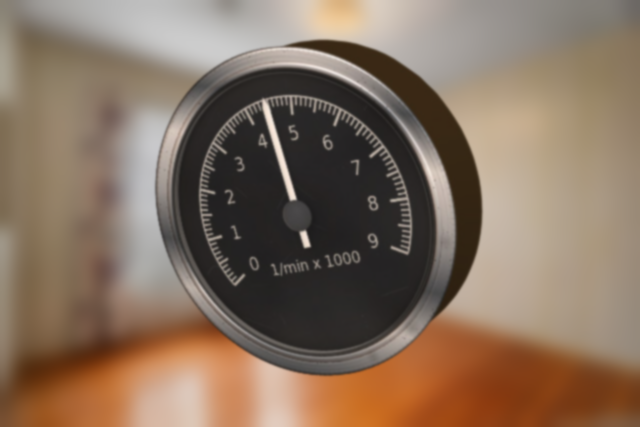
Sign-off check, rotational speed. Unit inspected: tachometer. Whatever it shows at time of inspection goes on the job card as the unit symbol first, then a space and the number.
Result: rpm 4500
